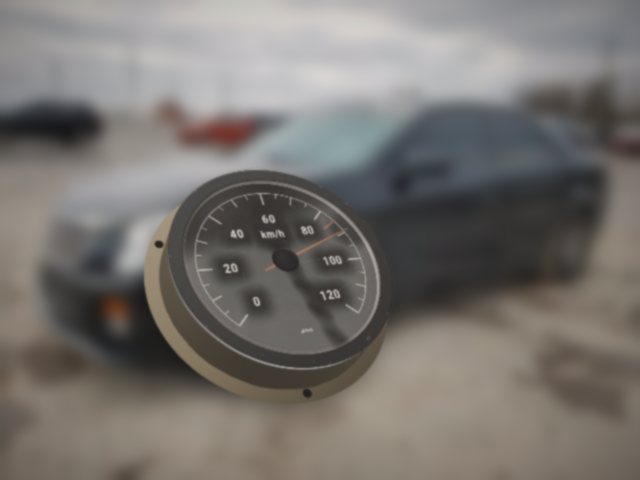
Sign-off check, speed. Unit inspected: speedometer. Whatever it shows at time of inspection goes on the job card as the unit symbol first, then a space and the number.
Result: km/h 90
